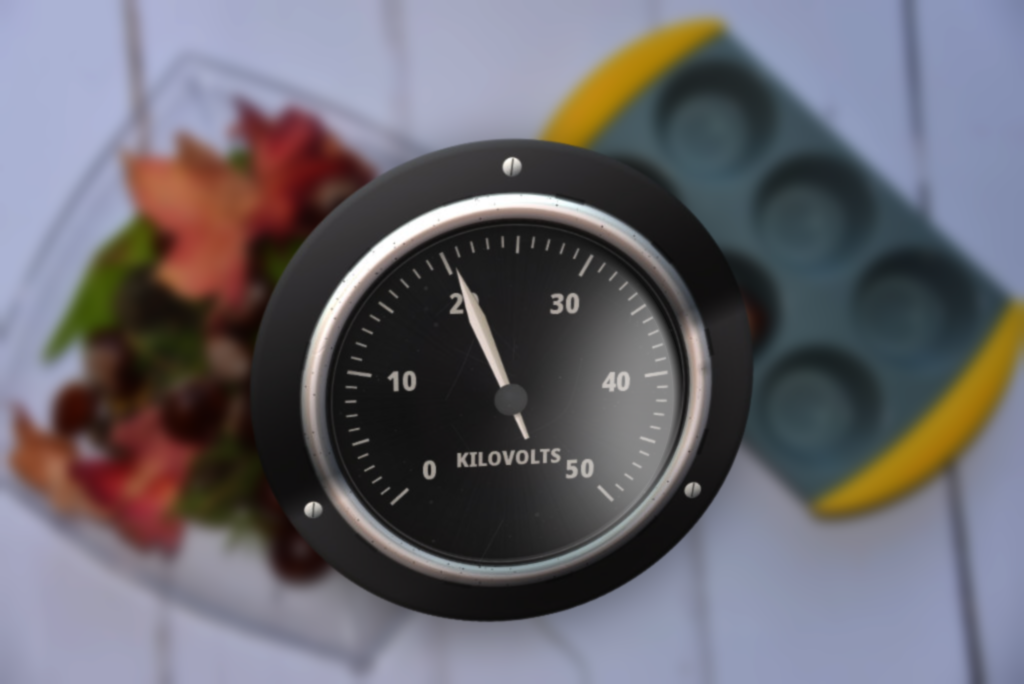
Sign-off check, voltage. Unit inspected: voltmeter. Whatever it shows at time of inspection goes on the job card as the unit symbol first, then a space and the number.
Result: kV 20.5
